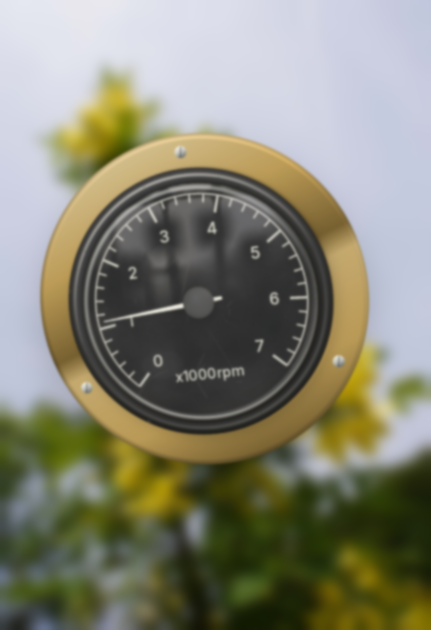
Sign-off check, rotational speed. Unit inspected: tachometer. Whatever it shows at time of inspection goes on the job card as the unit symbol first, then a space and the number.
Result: rpm 1100
